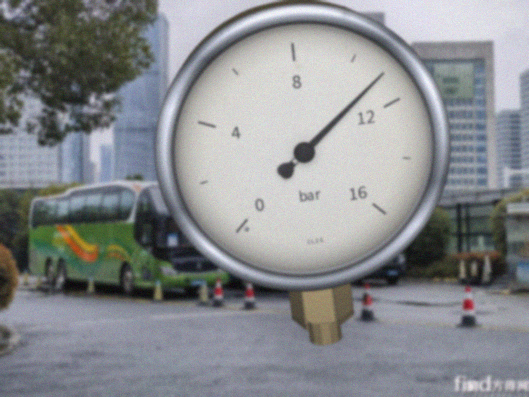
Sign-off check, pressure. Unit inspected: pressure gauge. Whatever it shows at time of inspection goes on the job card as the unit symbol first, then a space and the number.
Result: bar 11
